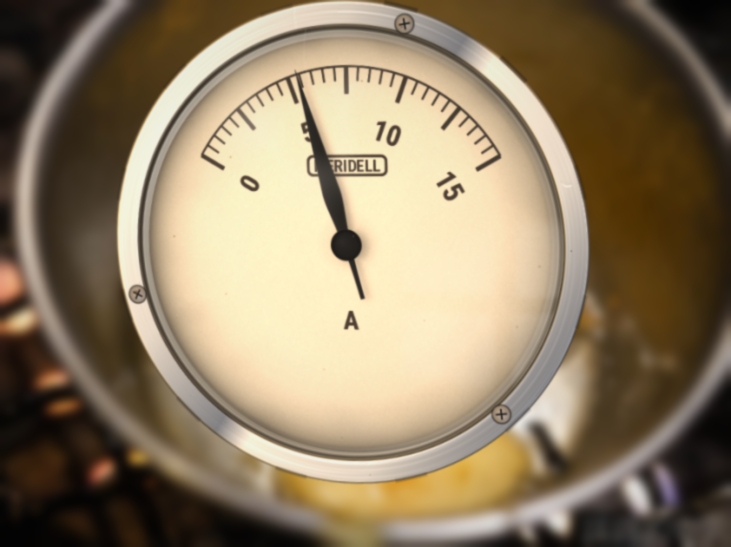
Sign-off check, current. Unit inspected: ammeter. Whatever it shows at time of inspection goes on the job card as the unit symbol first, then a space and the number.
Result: A 5.5
